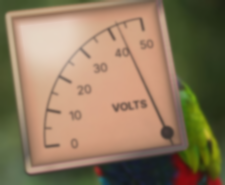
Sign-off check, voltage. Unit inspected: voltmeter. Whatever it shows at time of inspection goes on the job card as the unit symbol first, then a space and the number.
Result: V 42.5
